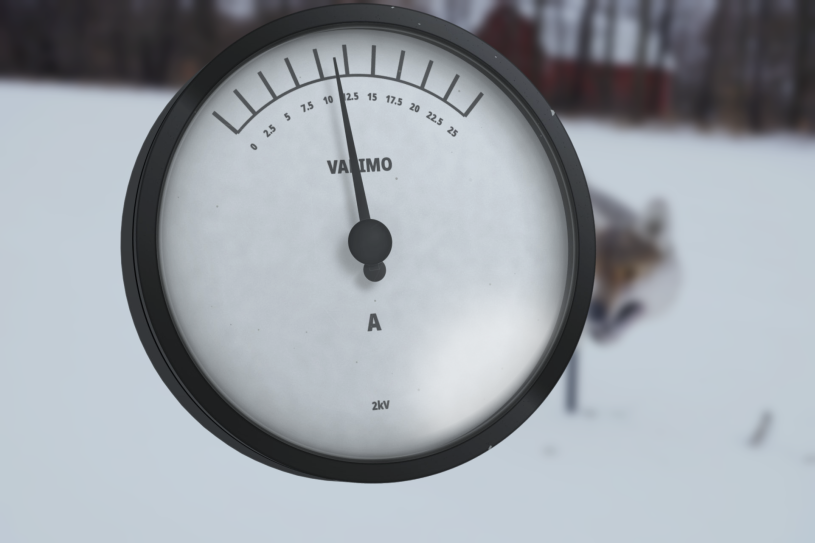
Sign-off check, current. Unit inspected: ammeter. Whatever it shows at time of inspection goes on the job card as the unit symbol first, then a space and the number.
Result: A 11.25
